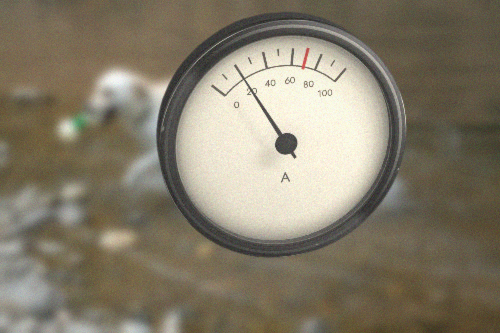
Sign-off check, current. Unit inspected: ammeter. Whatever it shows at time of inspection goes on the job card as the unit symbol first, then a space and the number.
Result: A 20
